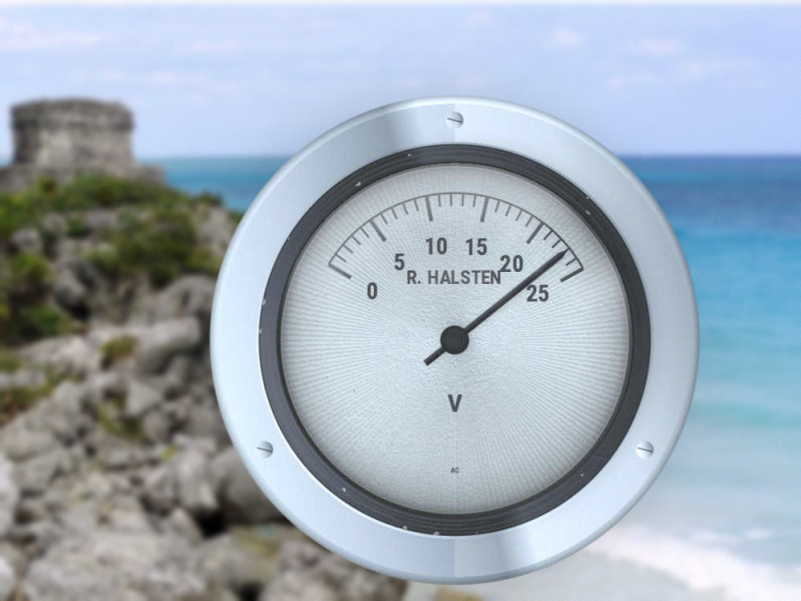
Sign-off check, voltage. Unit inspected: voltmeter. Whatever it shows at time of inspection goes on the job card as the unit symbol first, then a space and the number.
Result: V 23
